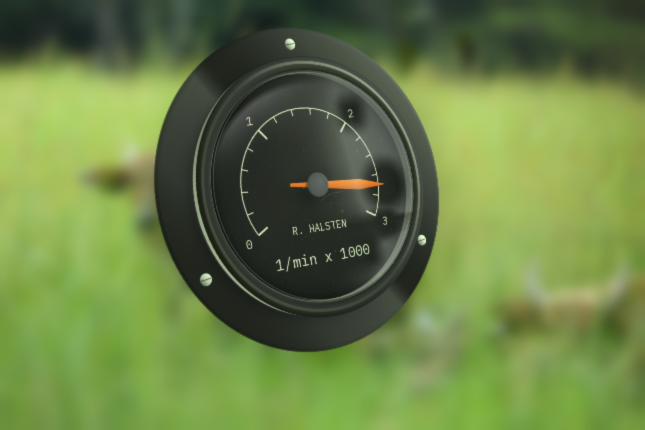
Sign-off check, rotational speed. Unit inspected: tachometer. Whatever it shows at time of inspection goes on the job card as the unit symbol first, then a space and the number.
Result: rpm 2700
